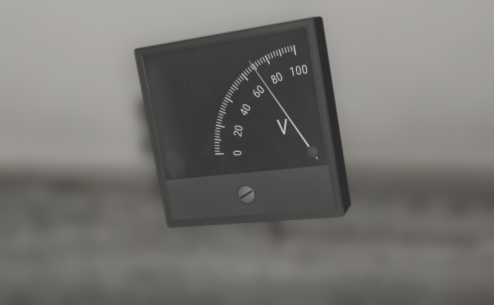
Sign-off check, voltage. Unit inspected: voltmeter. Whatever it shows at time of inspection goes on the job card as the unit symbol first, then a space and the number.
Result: V 70
